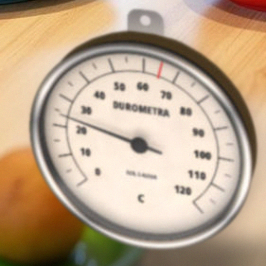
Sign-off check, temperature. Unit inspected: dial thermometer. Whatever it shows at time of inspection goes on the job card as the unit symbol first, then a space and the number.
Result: °C 25
